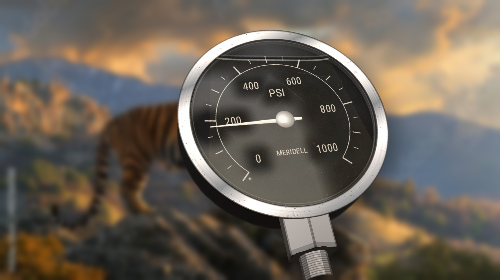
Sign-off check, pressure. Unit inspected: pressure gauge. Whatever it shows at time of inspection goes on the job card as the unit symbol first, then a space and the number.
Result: psi 175
